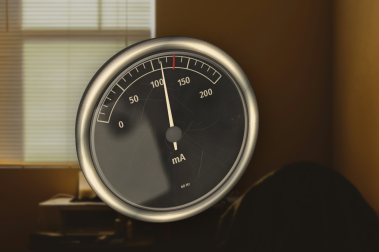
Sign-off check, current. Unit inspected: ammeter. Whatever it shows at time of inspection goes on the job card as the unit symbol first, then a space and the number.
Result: mA 110
